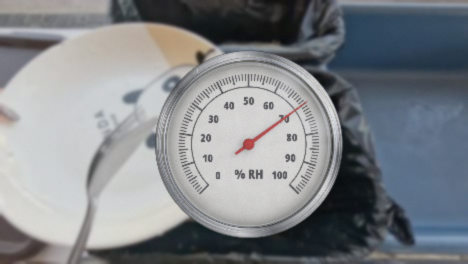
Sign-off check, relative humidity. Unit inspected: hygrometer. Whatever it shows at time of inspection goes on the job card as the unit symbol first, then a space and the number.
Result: % 70
